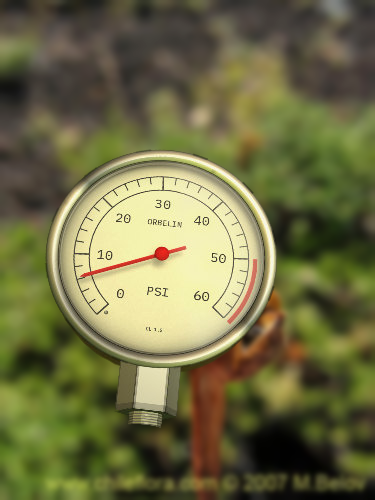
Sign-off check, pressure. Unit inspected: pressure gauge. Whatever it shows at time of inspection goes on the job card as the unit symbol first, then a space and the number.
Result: psi 6
